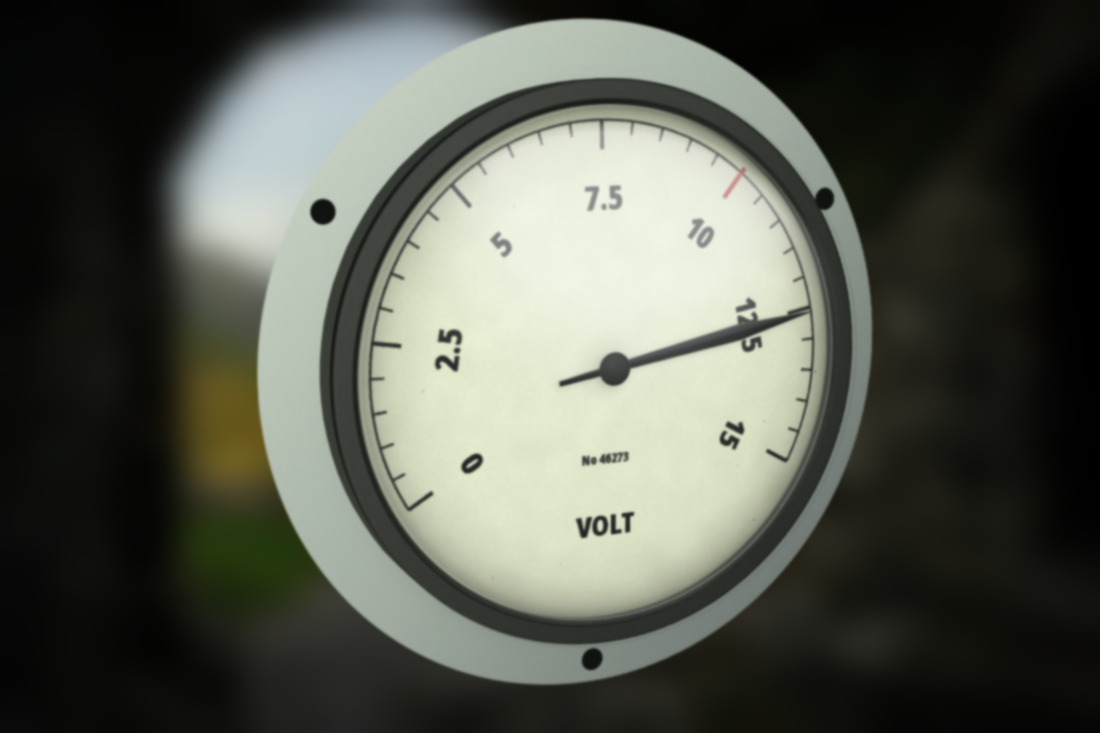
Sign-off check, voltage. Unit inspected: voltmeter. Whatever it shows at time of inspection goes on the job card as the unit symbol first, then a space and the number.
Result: V 12.5
